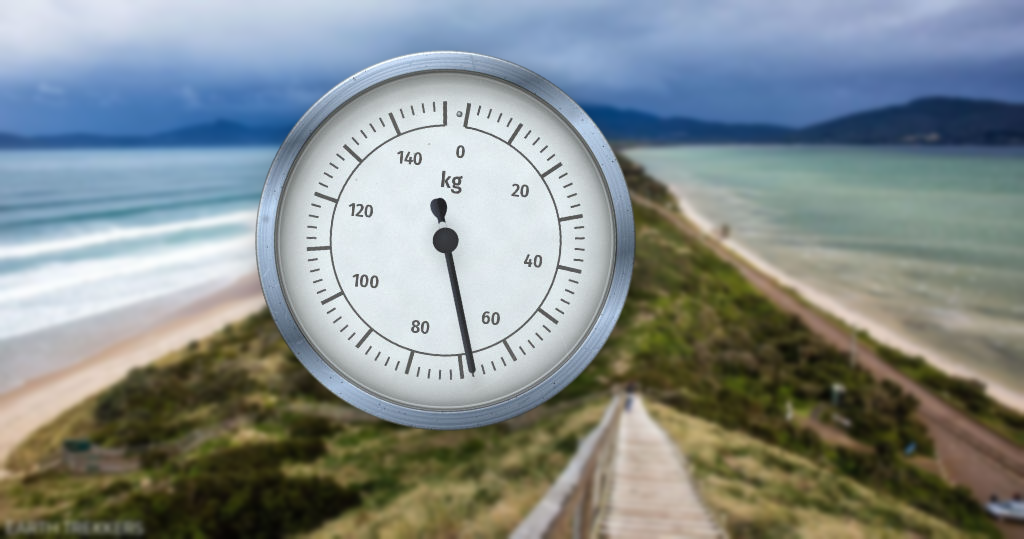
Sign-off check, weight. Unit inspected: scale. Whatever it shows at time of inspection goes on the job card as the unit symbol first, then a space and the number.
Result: kg 68
